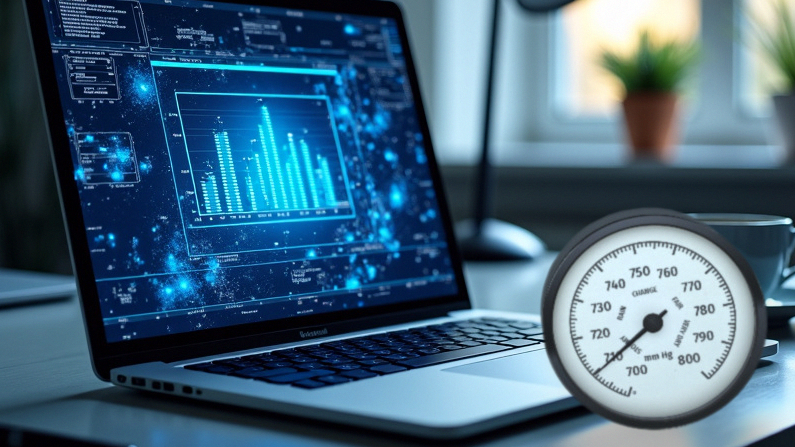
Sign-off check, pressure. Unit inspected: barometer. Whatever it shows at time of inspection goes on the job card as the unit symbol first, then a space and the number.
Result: mmHg 710
